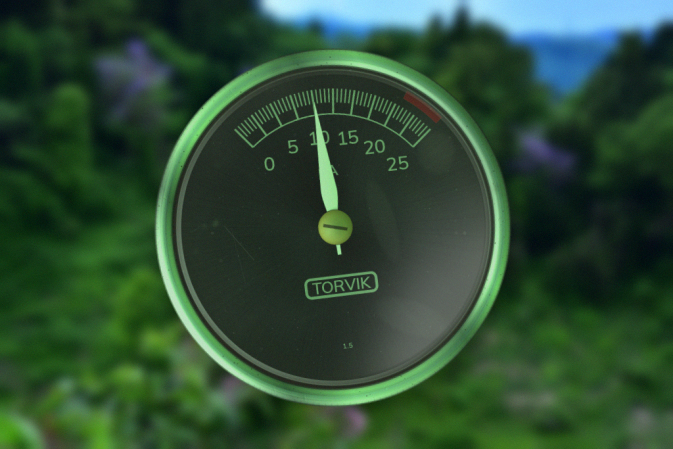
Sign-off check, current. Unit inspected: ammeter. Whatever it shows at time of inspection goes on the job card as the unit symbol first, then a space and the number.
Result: µA 10
